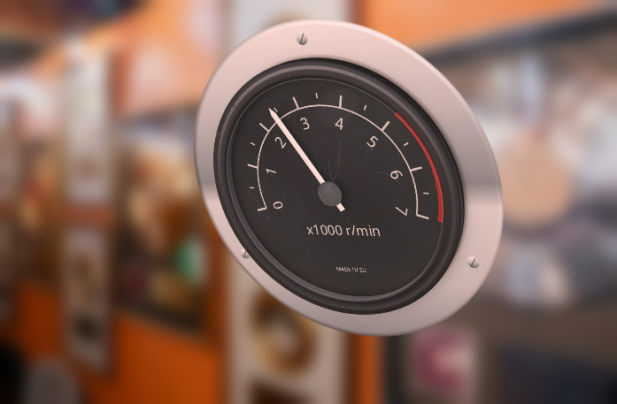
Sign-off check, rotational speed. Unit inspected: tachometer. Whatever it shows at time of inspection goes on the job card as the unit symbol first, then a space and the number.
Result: rpm 2500
